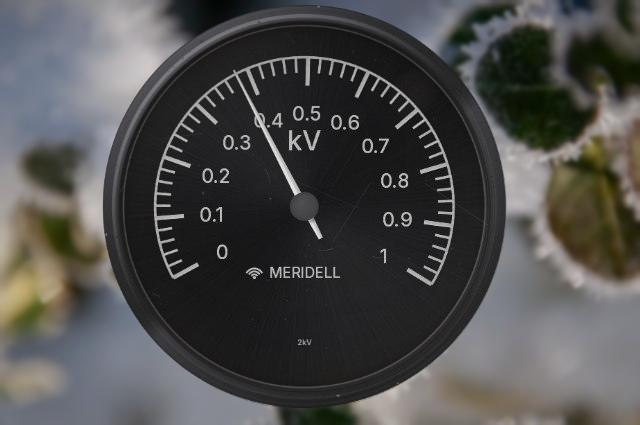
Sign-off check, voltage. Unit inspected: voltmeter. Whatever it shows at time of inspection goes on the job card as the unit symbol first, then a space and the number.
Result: kV 0.38
